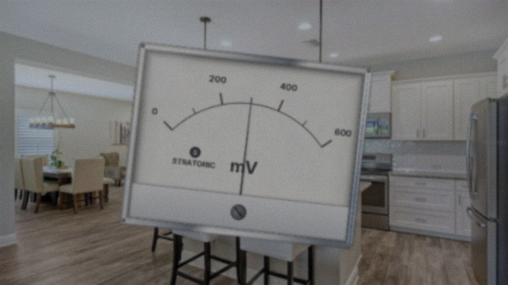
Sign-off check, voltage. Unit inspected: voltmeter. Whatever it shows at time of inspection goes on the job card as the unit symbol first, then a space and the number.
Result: mV 300
